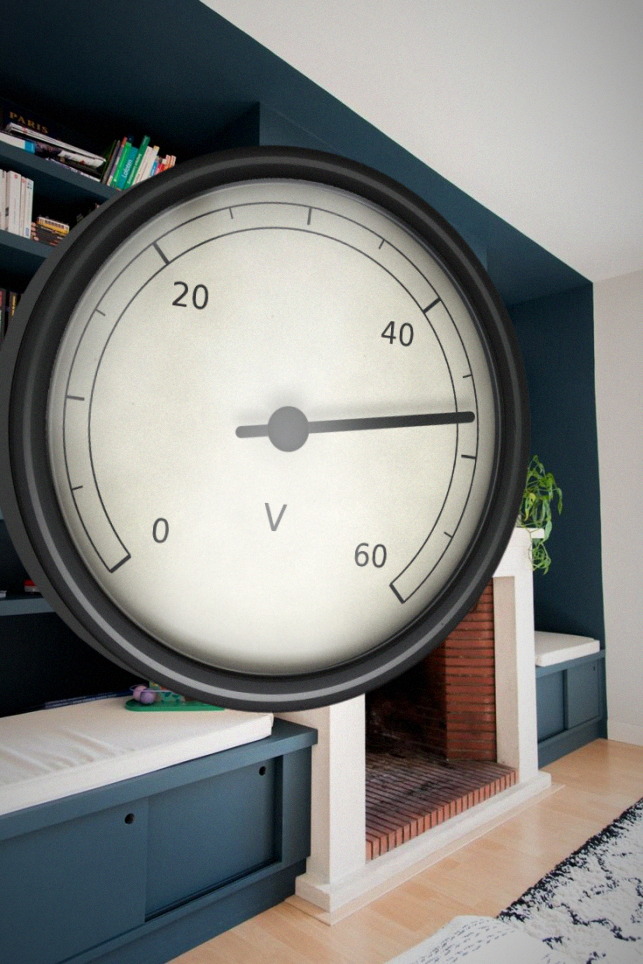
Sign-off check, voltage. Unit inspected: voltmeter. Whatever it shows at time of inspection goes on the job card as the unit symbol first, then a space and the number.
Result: V 47.5
